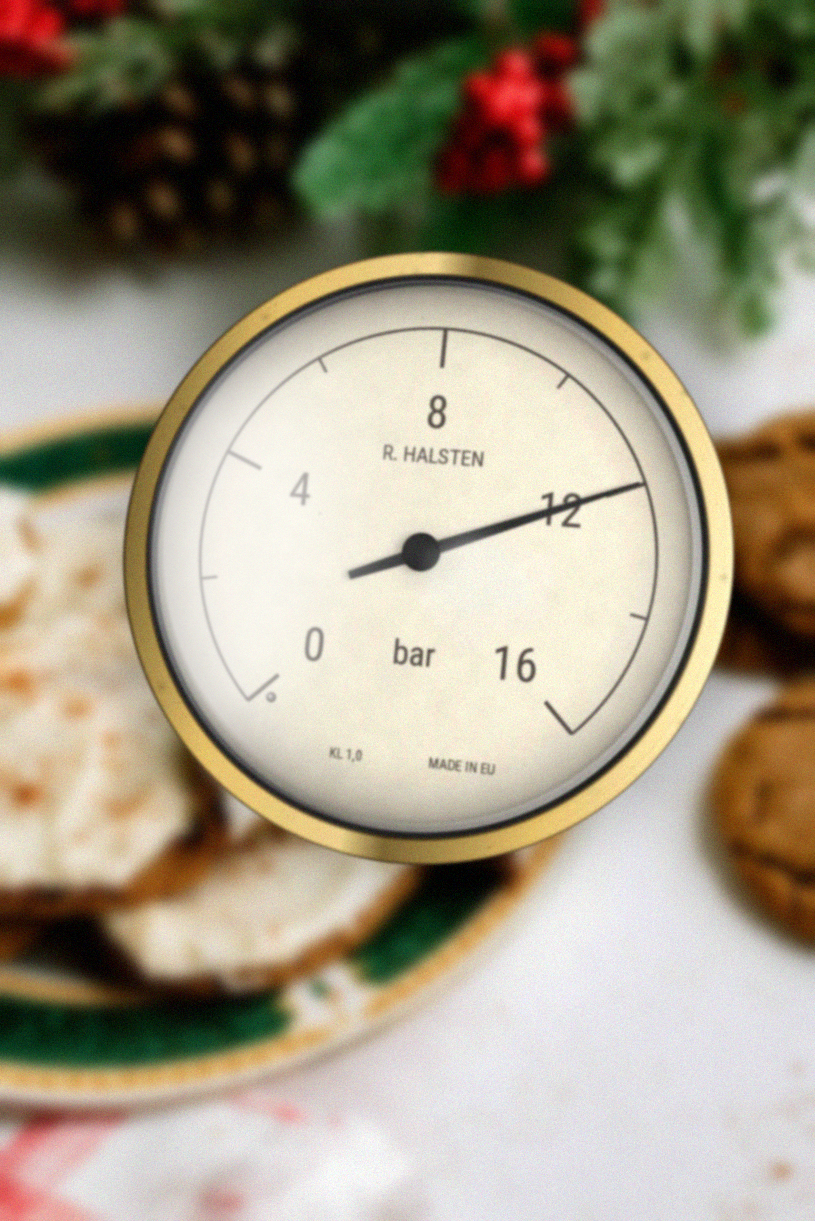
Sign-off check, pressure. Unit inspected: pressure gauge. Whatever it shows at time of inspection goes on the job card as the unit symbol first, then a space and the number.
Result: bar 12
